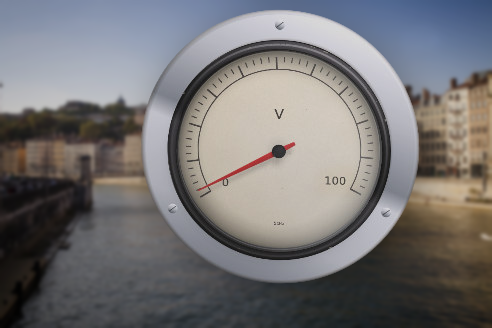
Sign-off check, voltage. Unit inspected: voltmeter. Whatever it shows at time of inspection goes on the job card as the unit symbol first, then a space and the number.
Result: V 2
